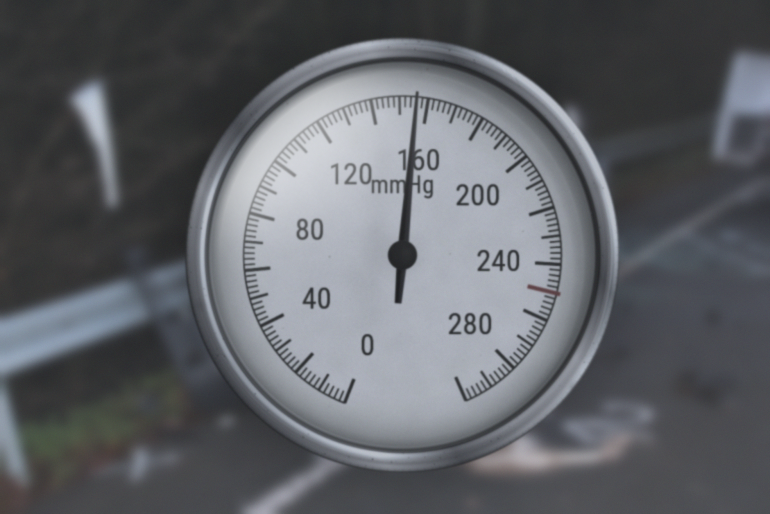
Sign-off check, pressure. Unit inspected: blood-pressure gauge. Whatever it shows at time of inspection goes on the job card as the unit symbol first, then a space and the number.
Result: mmHg 156
